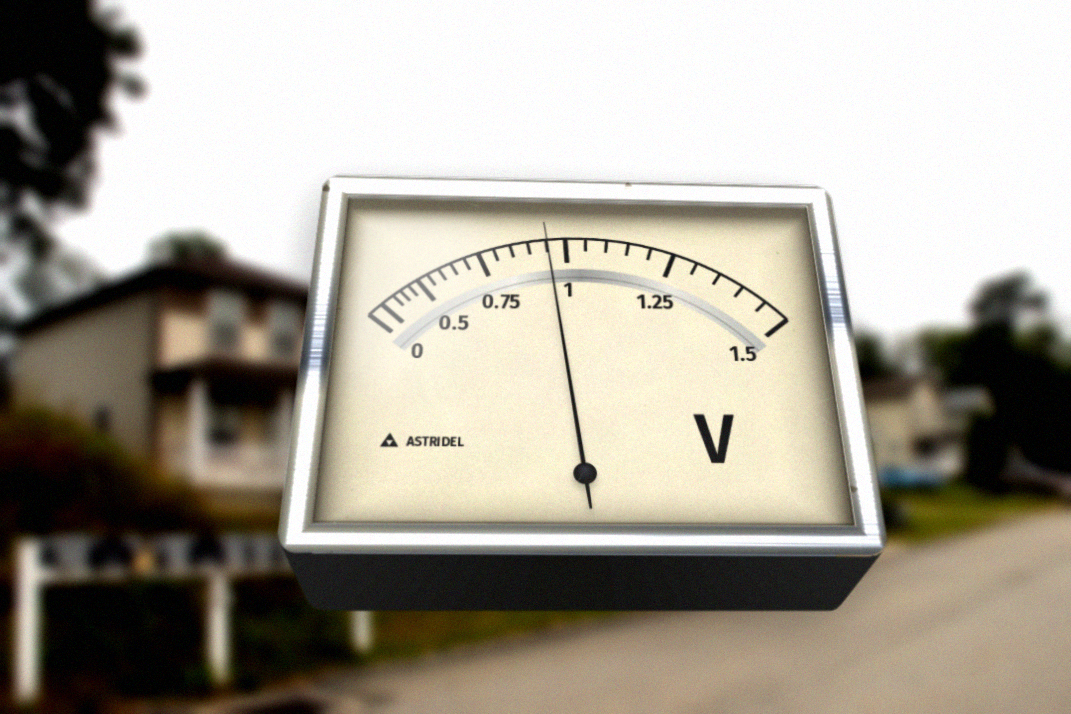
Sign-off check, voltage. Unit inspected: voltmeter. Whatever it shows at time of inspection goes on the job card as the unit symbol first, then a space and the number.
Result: V 0.95
